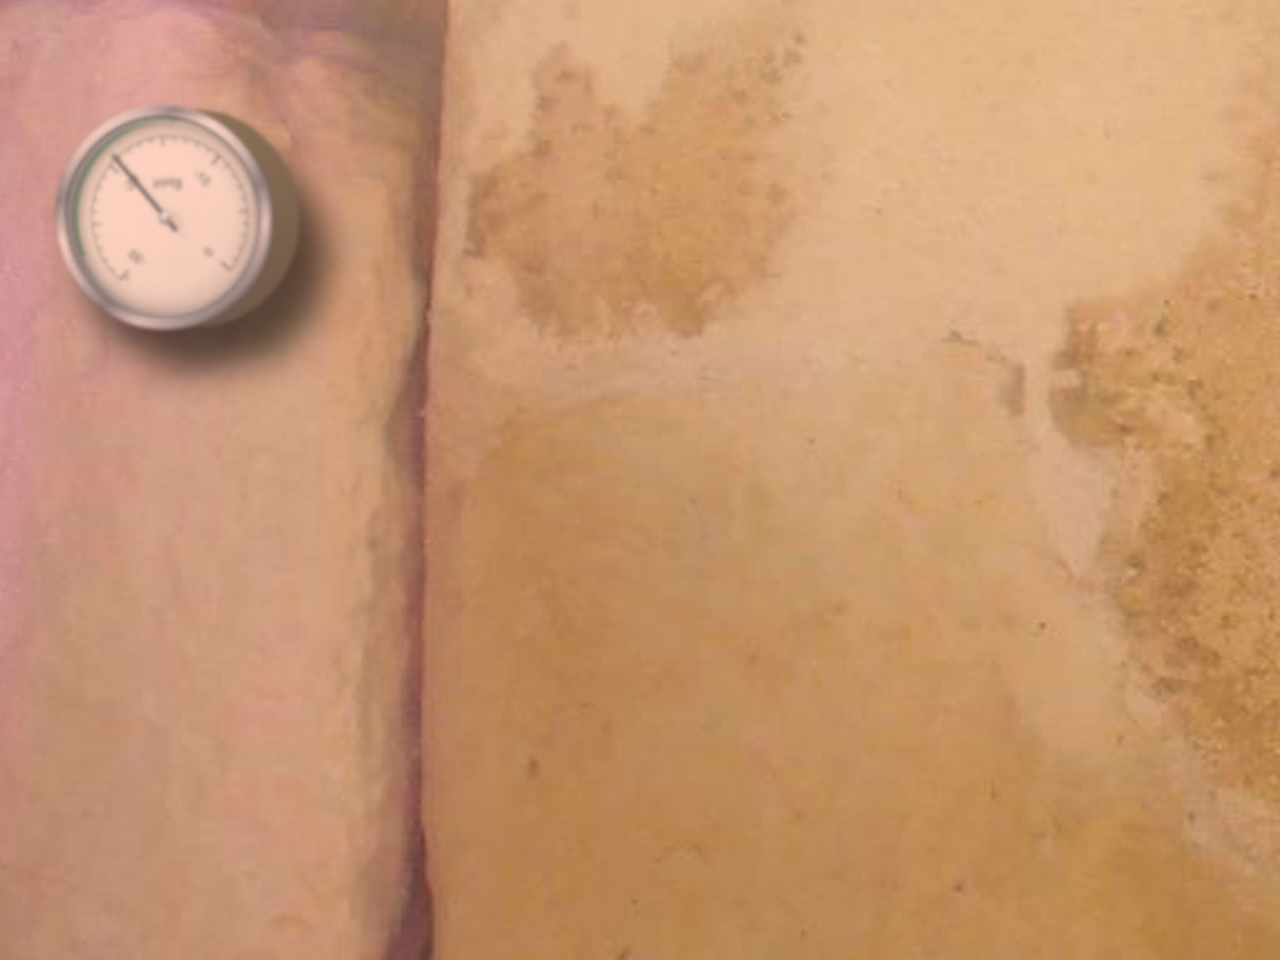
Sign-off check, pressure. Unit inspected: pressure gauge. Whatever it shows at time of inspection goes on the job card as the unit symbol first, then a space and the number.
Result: inHg -19
